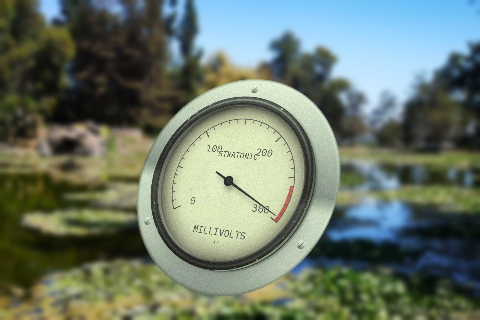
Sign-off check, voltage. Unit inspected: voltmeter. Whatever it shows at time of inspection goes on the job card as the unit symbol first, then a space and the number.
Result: mV 295
